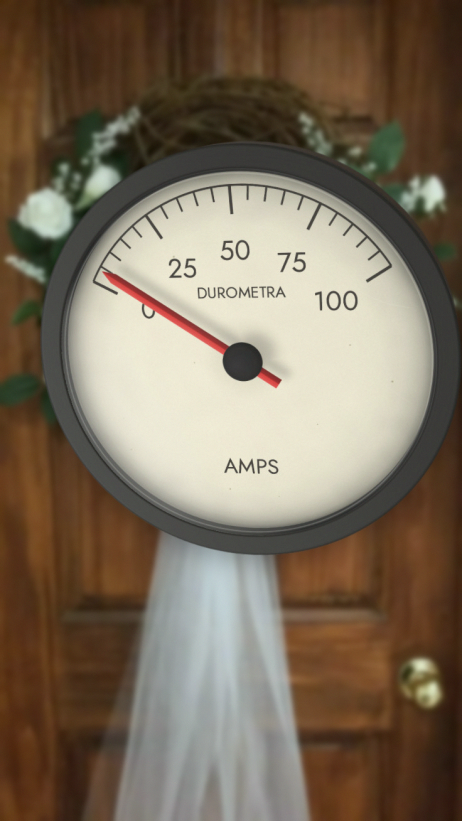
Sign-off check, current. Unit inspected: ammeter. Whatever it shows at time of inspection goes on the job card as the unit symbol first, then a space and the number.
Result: A 5
